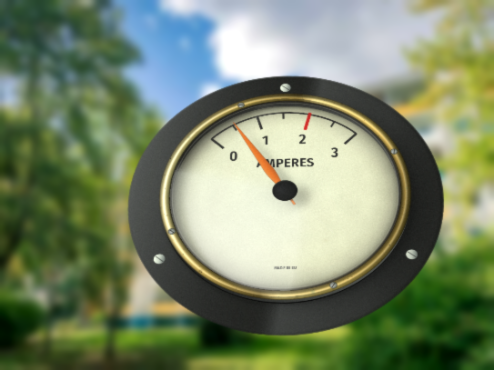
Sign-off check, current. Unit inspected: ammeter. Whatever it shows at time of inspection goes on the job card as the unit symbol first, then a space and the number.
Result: A 0.5
